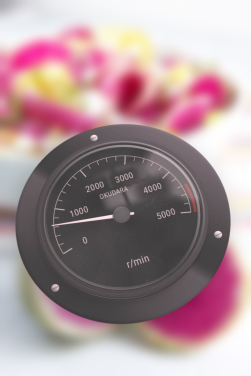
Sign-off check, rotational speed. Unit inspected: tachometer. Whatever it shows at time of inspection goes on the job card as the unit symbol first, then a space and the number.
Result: rpm 600
